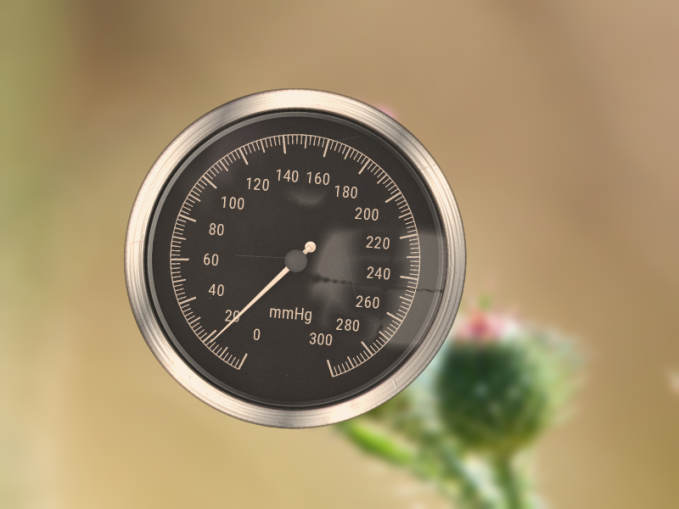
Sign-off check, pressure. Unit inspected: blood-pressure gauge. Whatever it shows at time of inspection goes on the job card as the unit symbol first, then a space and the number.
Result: mmHg 18
